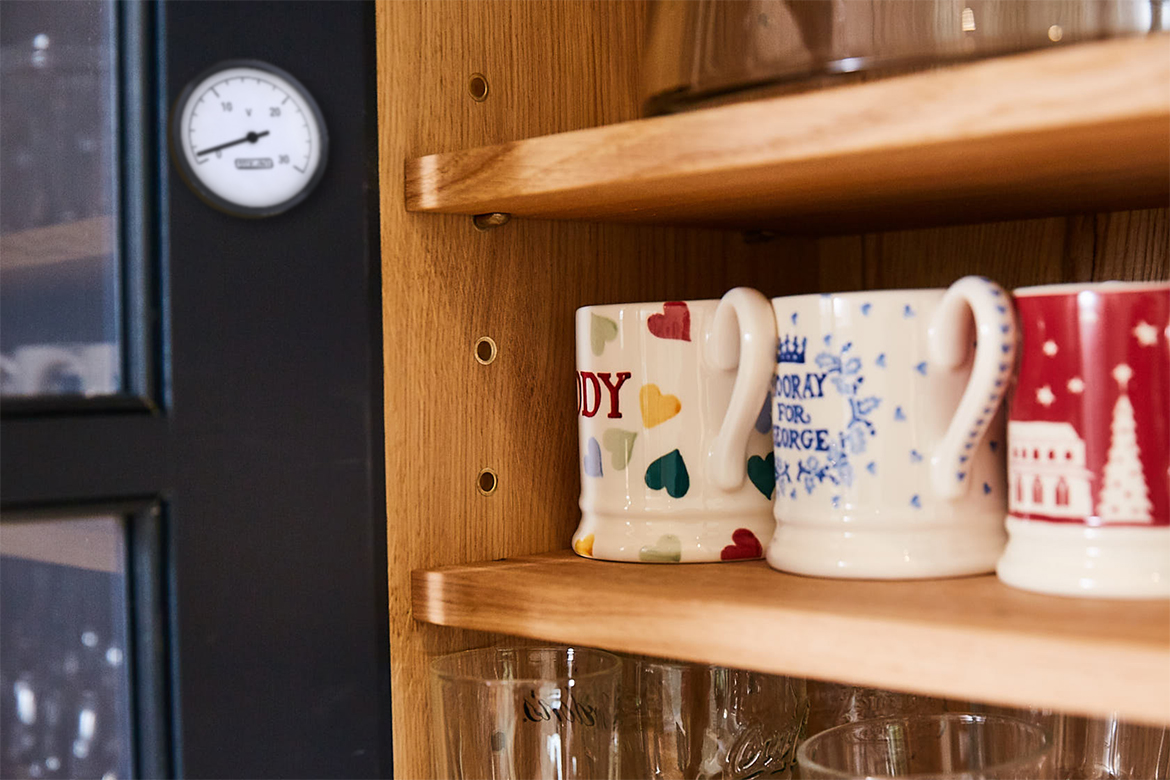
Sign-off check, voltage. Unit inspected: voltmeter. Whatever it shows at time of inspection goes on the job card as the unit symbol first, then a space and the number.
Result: V 1
